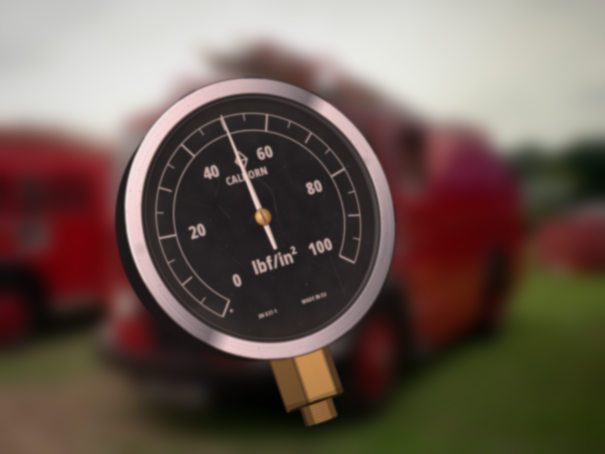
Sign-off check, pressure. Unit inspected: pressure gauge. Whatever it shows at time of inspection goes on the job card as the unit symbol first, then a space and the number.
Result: psi 50
